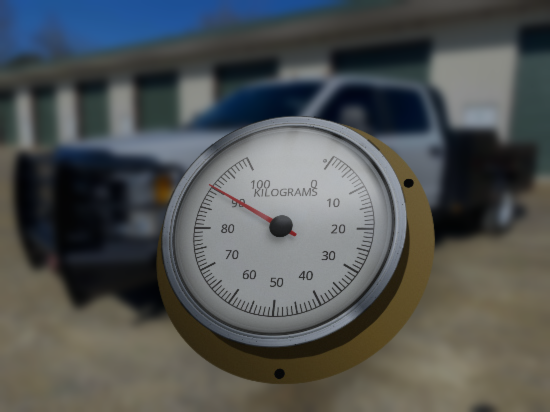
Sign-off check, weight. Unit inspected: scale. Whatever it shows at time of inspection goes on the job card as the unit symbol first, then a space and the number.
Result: kg 90
